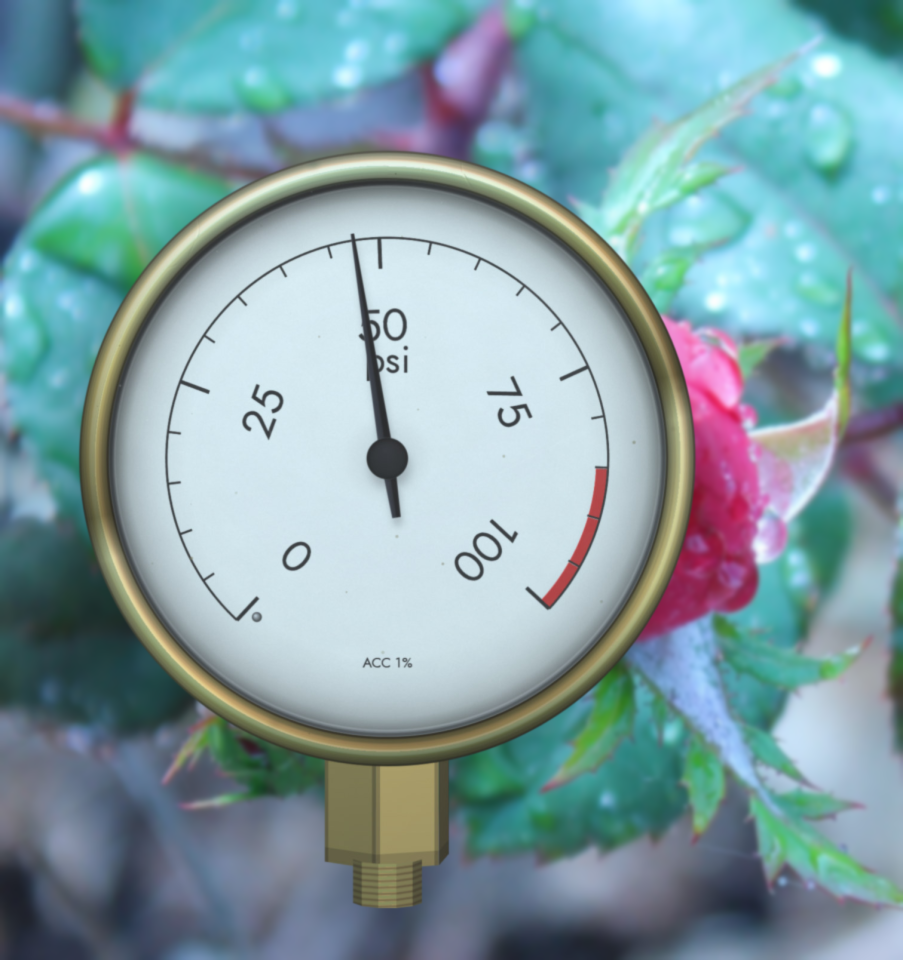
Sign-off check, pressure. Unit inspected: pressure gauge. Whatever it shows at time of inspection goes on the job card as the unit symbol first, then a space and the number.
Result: psi 47.5
